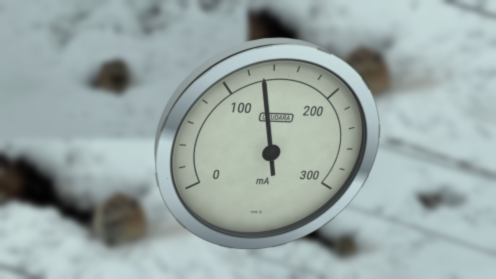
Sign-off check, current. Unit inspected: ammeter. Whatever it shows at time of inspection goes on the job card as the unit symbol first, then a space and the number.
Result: mA 130
